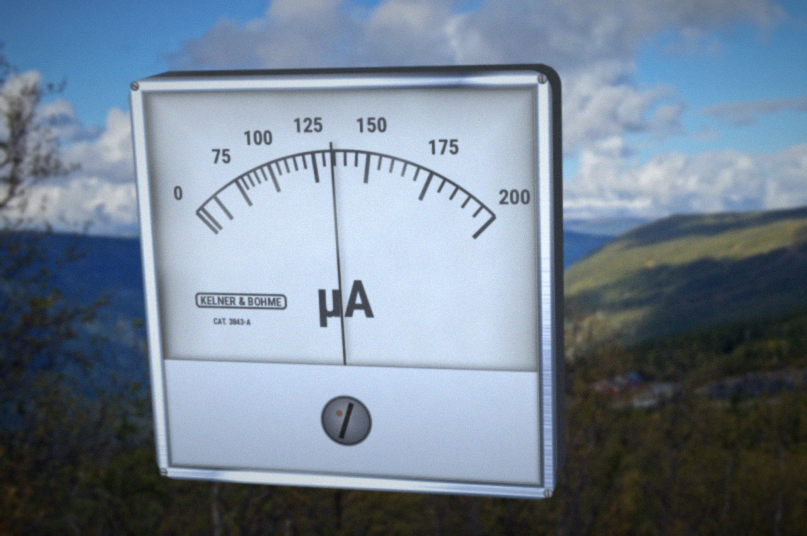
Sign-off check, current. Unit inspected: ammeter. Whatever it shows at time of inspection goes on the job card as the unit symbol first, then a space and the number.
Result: µA 135
